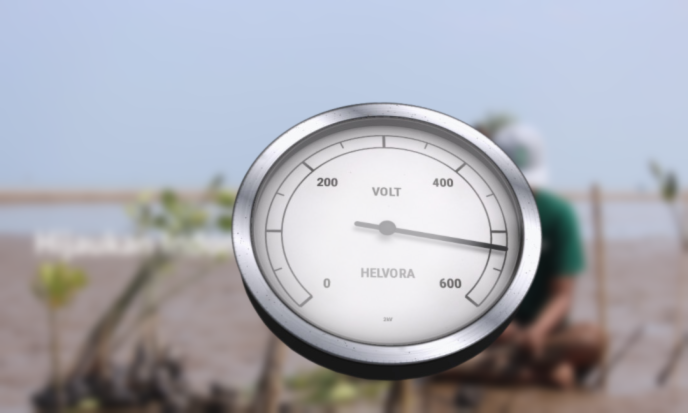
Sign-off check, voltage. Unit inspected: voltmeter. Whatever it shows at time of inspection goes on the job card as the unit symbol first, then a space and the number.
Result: V 525
